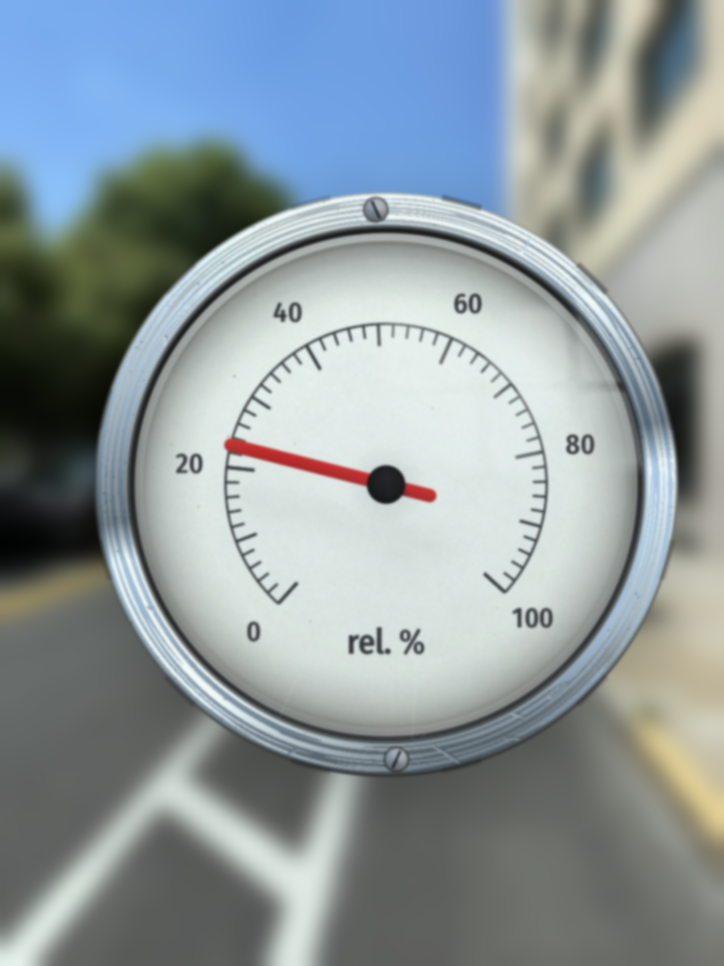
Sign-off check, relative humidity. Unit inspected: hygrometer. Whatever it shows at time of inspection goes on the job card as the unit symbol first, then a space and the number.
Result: % 23
